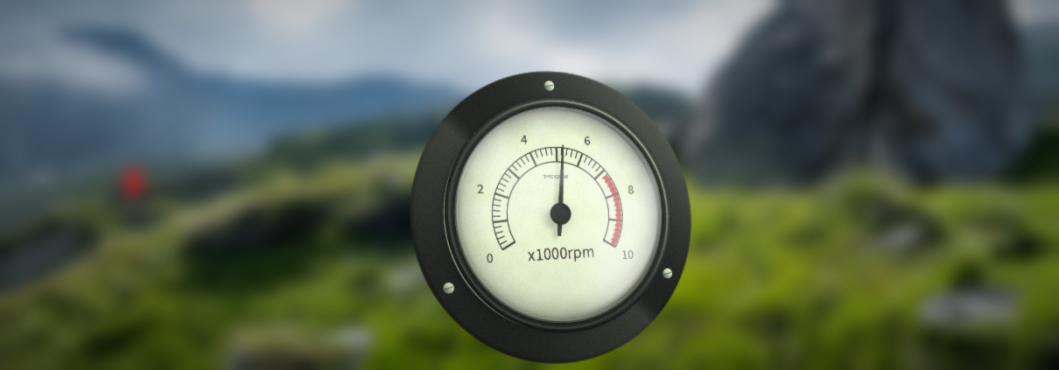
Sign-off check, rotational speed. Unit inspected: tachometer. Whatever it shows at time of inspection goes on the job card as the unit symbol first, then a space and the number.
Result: rpm 5200
